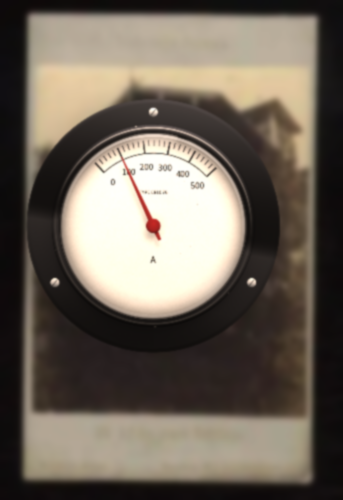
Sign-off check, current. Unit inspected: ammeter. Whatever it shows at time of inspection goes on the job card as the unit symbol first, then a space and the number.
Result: A 100
